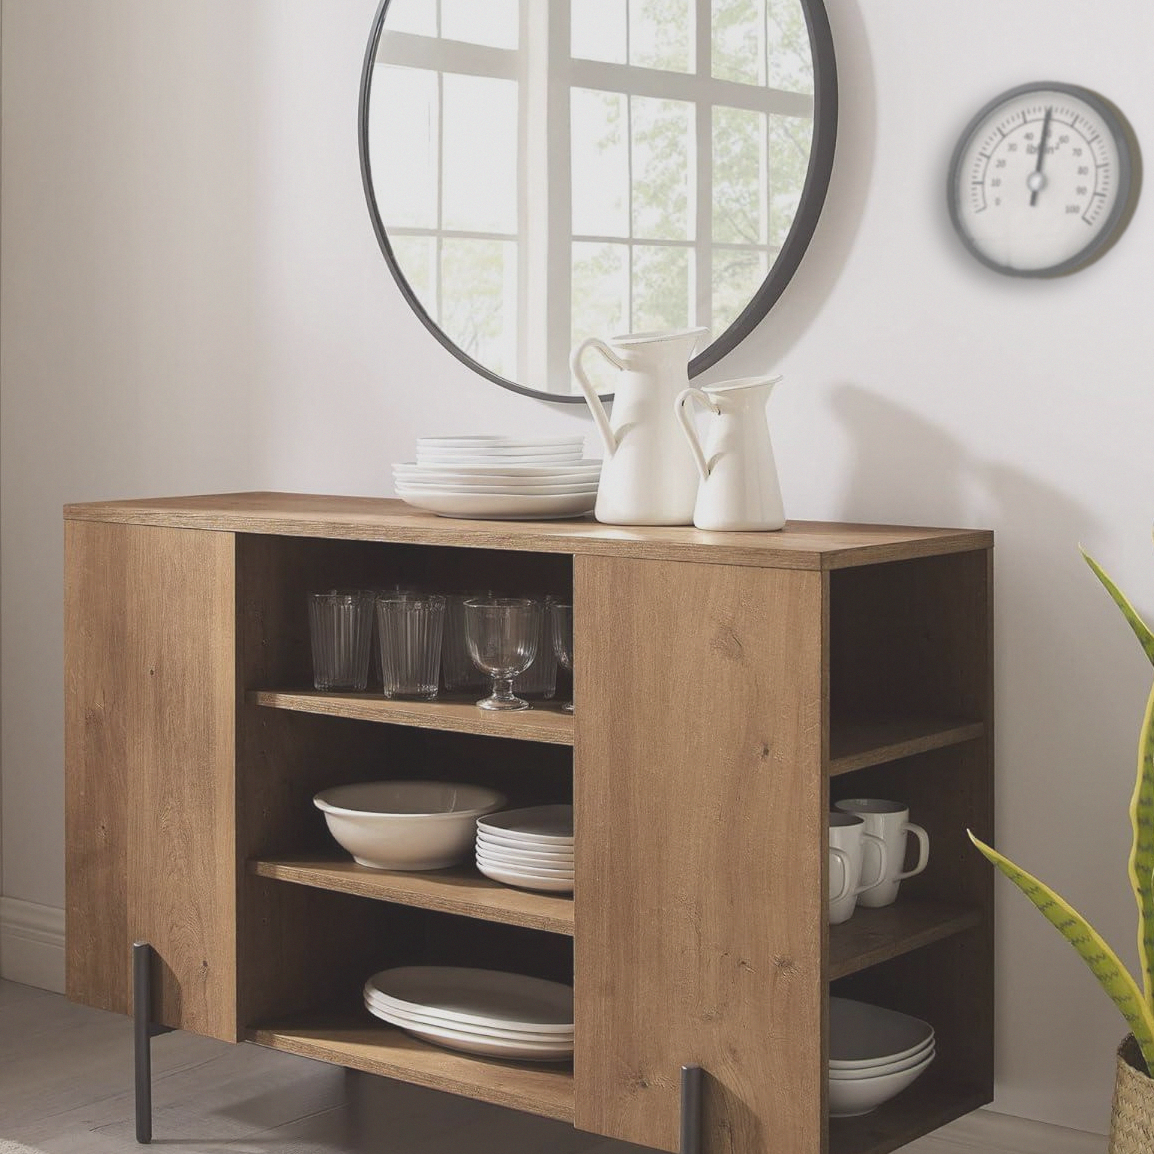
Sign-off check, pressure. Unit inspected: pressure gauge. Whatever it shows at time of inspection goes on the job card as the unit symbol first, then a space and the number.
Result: psi 50
